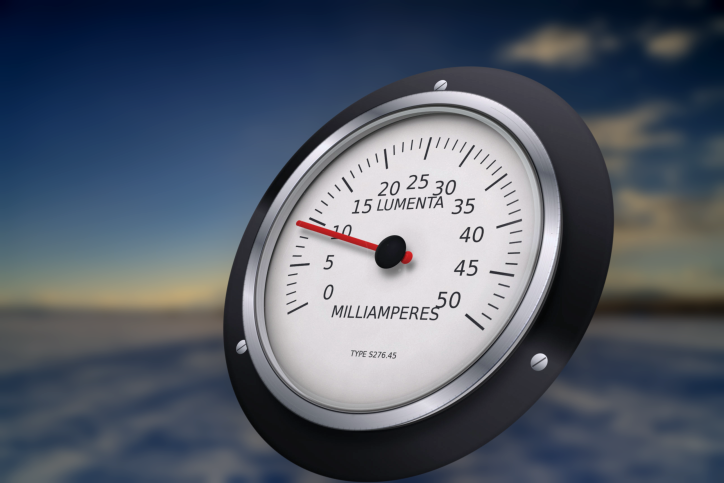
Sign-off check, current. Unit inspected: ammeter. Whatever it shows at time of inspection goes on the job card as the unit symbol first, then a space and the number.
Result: mA 9
